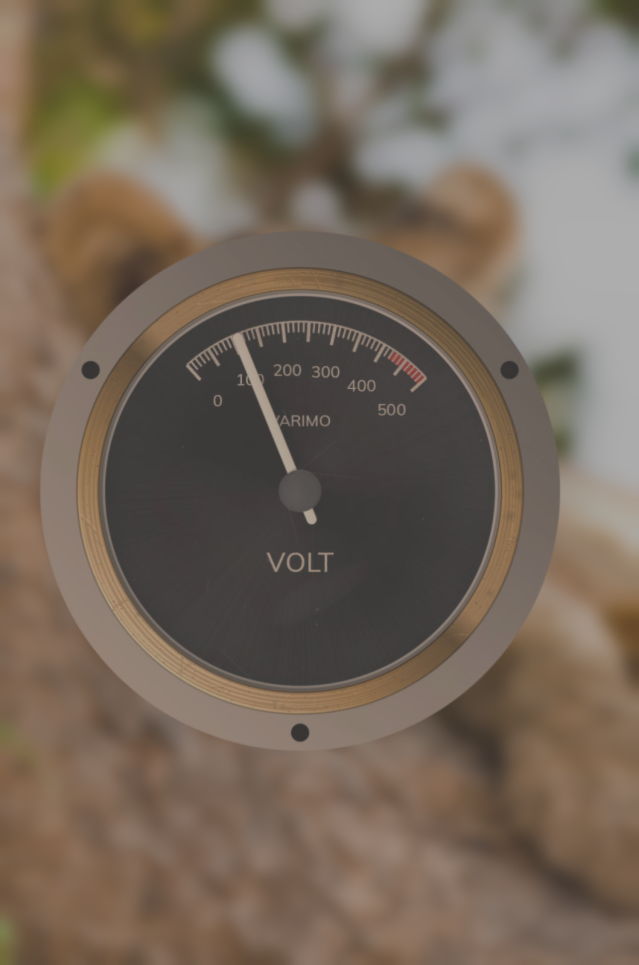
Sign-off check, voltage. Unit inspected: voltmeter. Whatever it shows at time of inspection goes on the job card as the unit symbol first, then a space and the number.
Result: V 110
